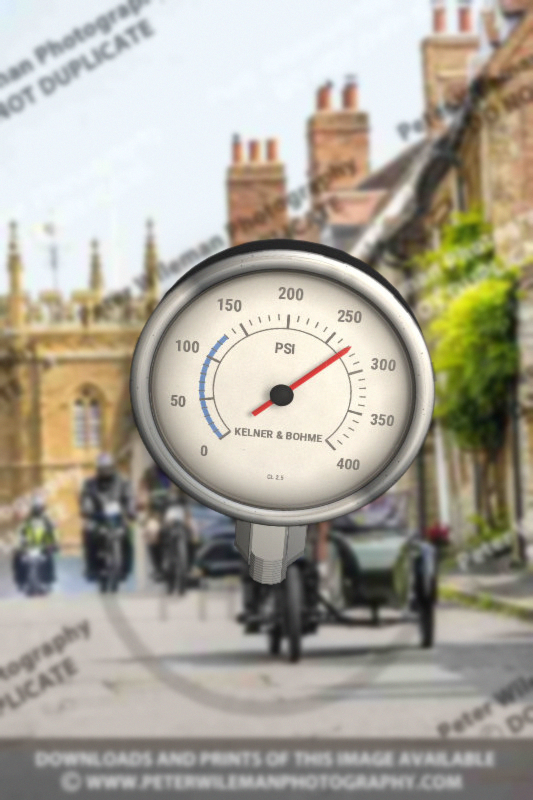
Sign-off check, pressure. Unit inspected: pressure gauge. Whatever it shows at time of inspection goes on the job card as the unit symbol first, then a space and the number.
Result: psi 270
